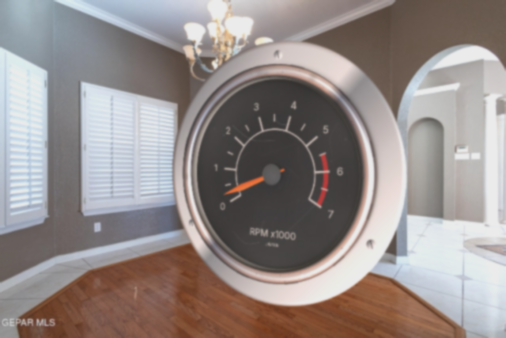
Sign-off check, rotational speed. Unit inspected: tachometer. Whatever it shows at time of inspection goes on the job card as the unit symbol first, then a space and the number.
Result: rpm 250
